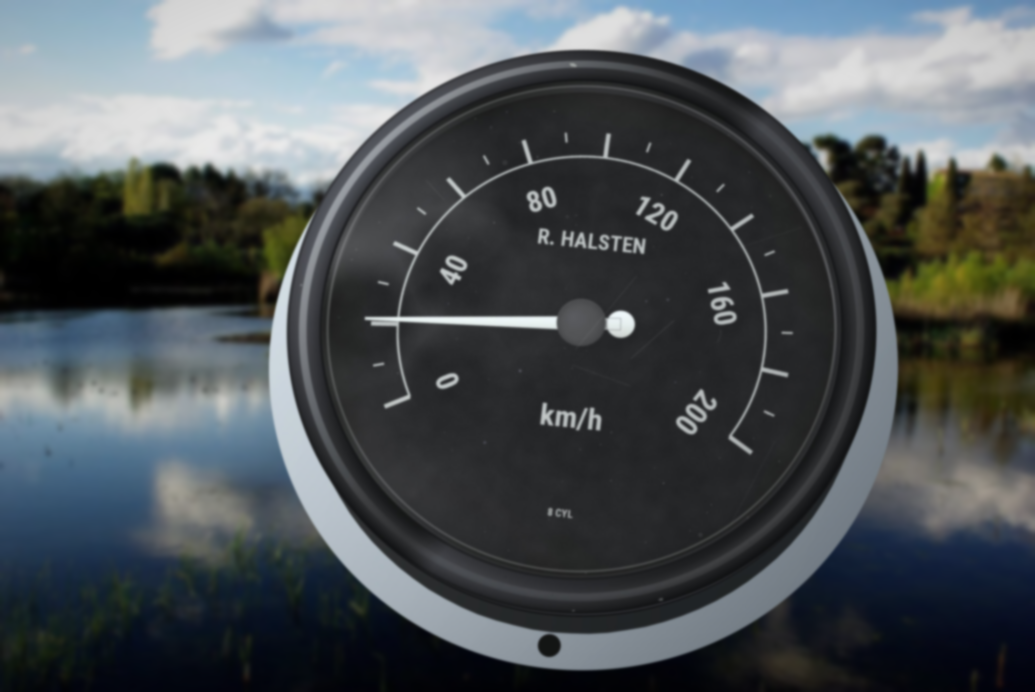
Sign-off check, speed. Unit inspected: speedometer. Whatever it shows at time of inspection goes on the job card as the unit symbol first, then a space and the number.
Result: km/h 20
